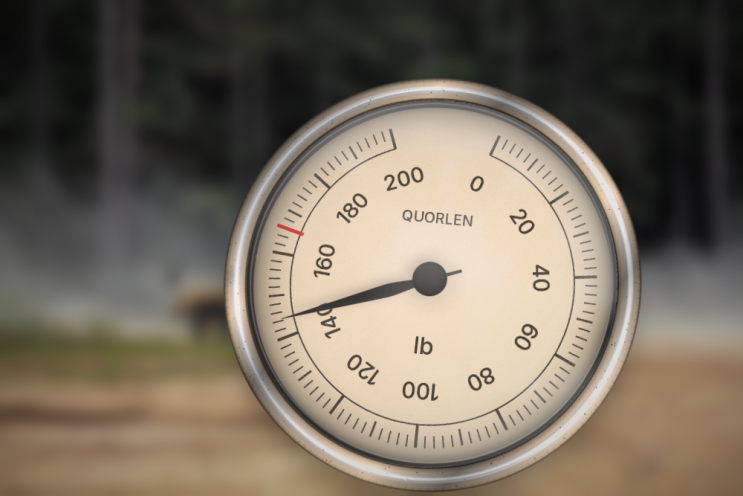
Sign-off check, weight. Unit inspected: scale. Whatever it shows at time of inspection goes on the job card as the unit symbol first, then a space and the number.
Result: lb 144
